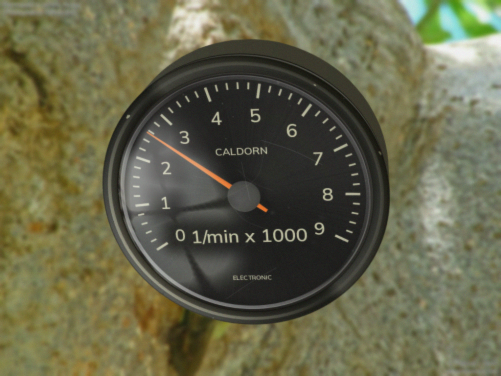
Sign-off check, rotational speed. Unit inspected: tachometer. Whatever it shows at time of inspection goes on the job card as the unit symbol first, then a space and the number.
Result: rpm 2600
